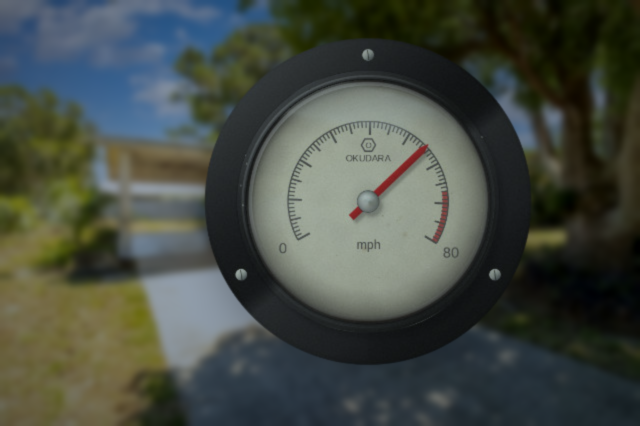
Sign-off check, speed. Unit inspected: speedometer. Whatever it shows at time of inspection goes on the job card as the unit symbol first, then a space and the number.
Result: mph 55
